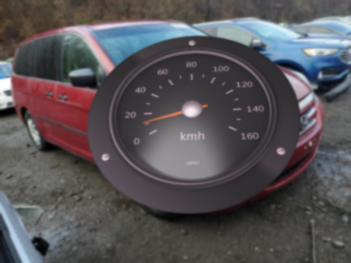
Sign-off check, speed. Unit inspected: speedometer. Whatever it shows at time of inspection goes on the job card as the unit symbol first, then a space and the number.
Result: km/h 10
